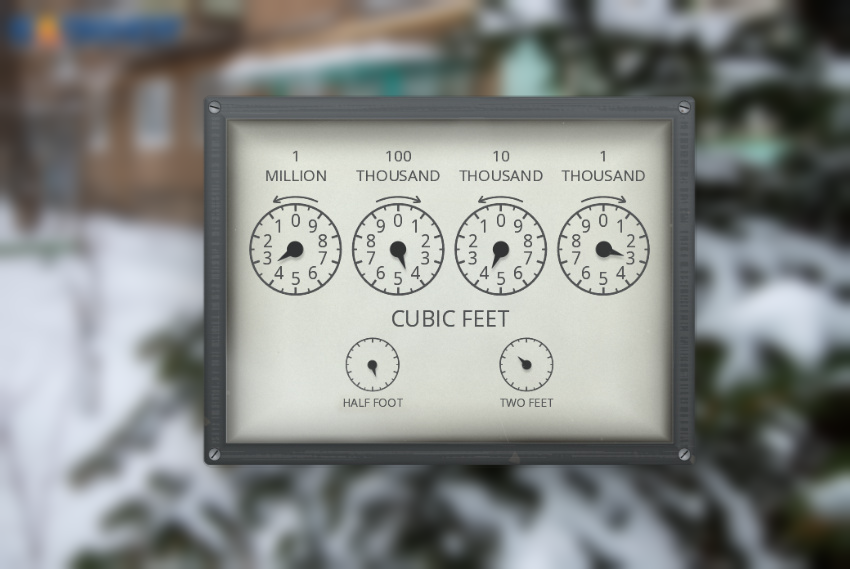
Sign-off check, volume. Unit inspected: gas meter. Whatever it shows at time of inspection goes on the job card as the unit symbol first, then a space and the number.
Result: ft³ 344300
